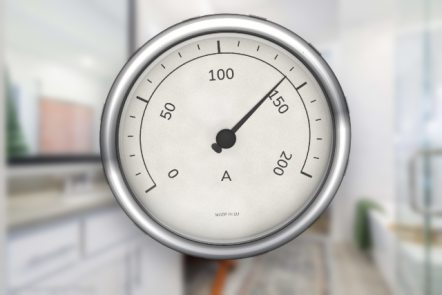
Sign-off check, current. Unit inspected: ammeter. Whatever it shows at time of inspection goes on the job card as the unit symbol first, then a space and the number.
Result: A 140
